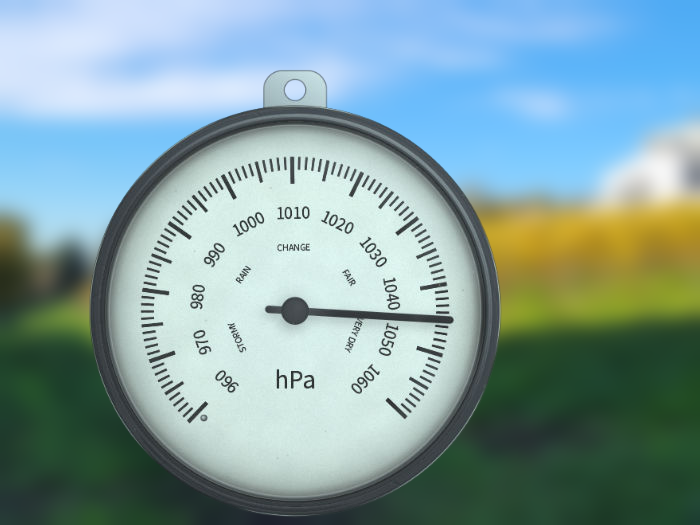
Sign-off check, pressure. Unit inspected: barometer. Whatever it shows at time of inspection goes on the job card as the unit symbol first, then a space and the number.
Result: hPa 1045
